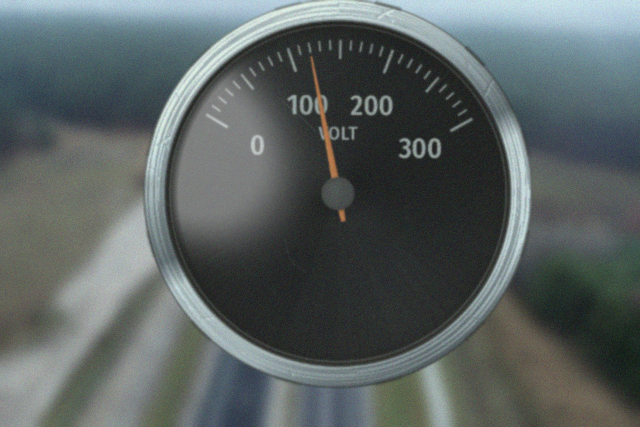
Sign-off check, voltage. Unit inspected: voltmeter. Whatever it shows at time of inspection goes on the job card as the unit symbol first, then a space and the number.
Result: V 120
